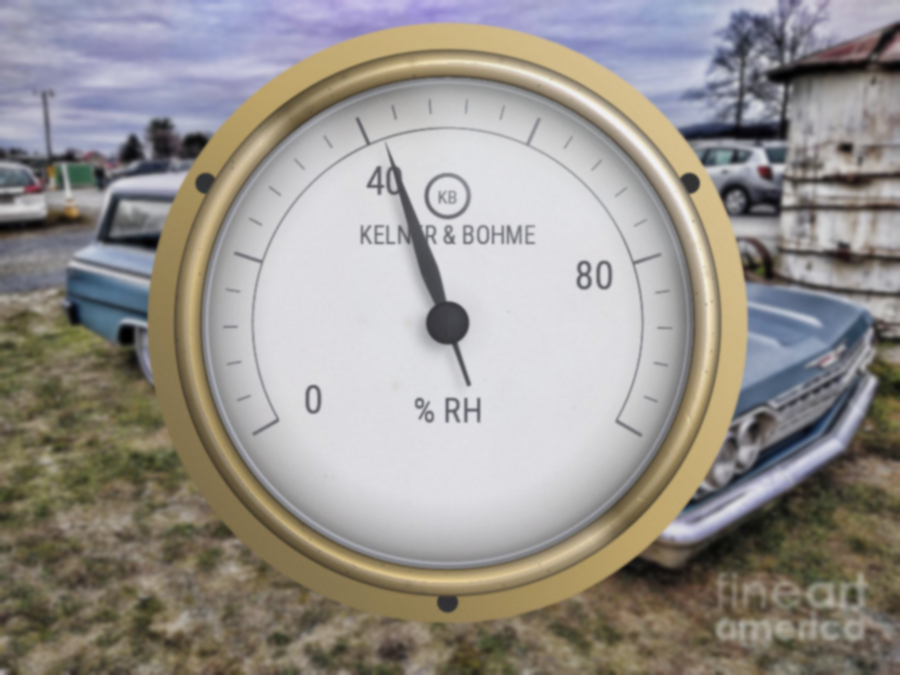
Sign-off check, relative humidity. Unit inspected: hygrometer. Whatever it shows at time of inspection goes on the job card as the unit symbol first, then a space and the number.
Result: % 42
